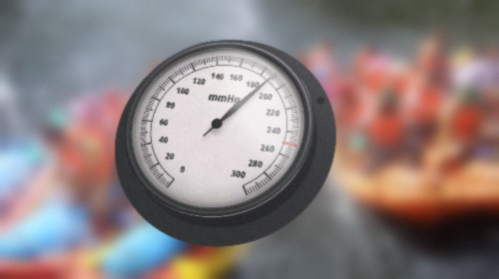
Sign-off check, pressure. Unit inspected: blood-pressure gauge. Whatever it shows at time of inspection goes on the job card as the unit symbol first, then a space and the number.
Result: mmHg 190
